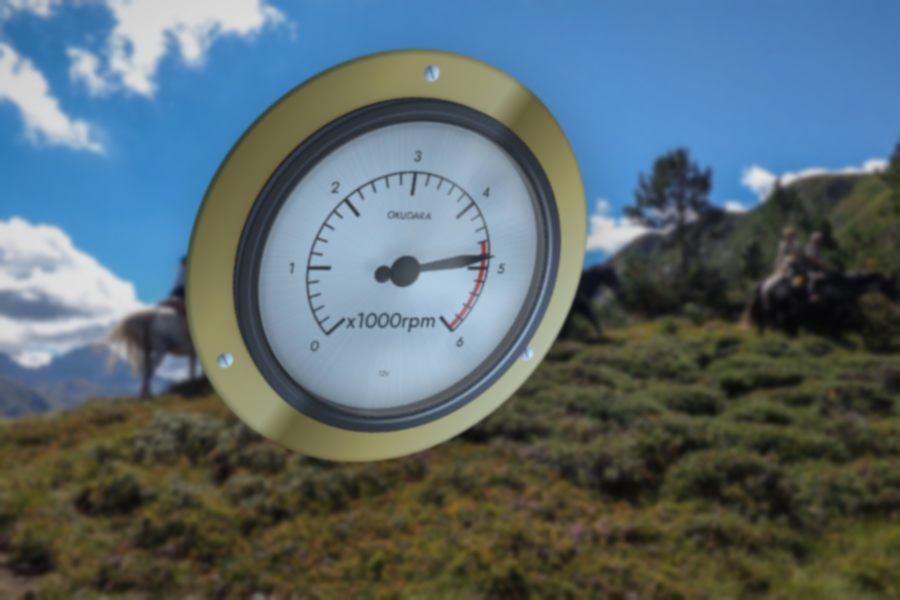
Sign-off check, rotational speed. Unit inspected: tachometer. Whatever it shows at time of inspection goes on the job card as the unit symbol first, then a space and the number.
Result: rpm 4800
